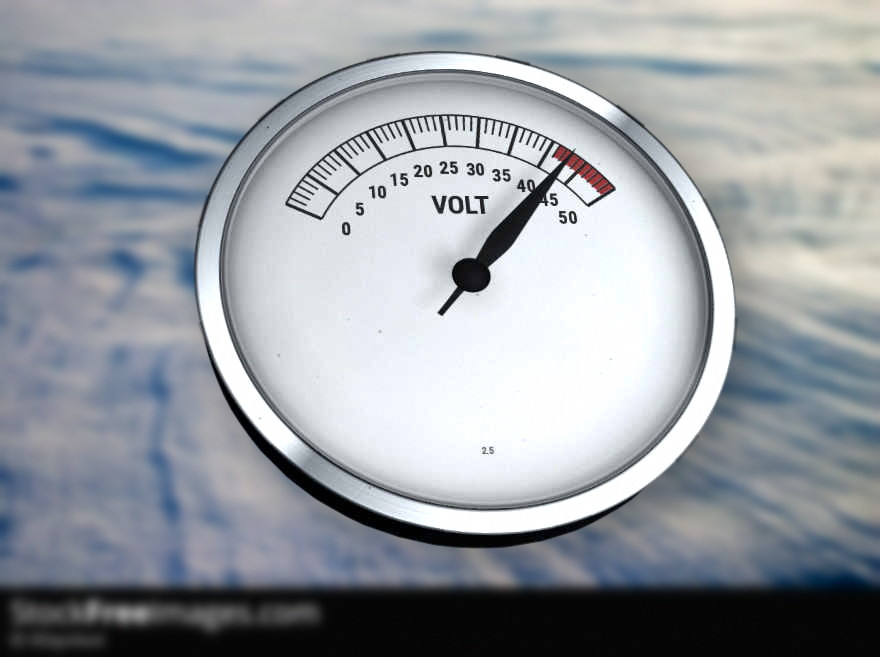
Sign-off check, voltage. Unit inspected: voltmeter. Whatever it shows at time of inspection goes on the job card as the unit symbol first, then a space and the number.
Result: V 43
